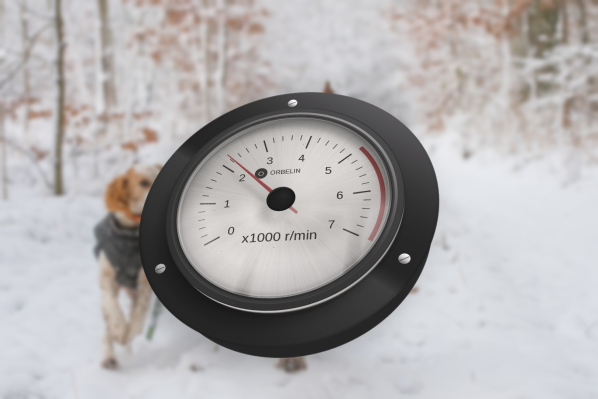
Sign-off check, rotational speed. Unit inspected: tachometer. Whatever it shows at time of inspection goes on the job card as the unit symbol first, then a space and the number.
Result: rpm 2200
